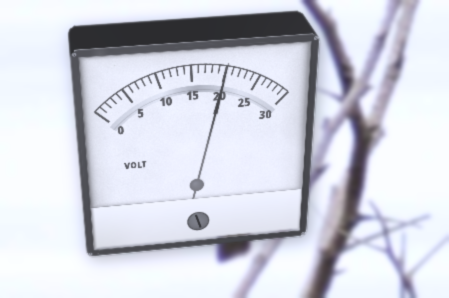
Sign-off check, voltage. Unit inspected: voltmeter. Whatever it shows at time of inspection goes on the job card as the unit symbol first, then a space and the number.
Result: V 20
